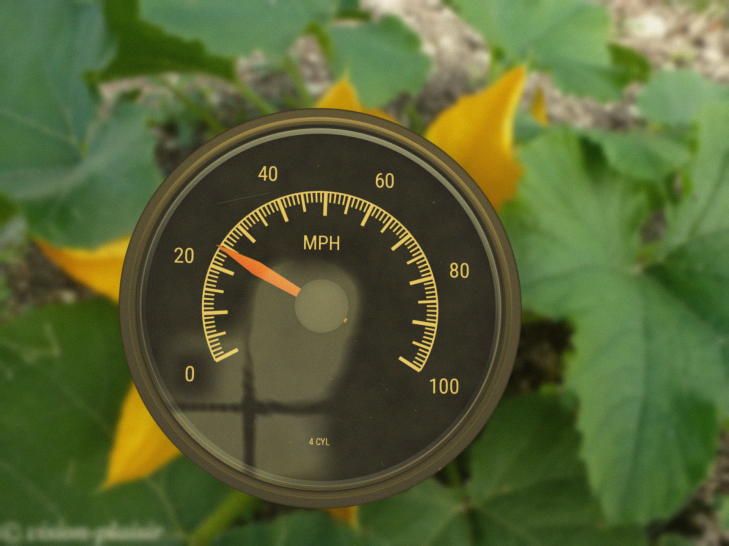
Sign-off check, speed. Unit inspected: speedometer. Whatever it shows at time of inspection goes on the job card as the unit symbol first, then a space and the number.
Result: mph 24
